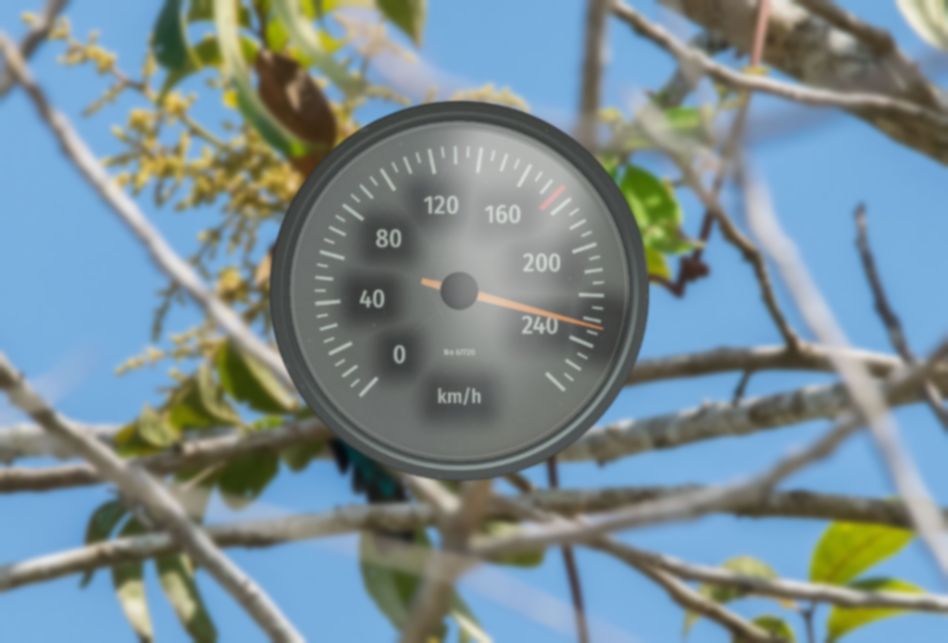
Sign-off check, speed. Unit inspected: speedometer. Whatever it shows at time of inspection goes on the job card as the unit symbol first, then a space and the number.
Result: km/h 232.5
